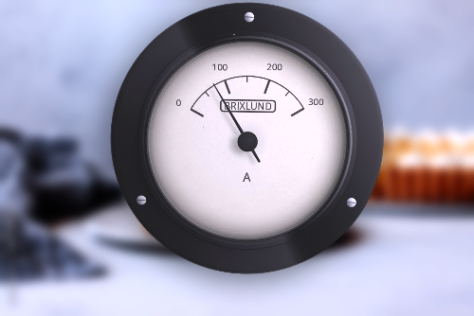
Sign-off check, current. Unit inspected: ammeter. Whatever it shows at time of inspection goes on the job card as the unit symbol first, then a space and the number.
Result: A 75
